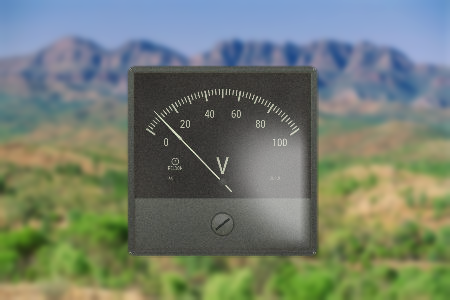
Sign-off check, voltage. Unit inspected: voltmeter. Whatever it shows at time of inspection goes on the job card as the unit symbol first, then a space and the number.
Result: V 10
